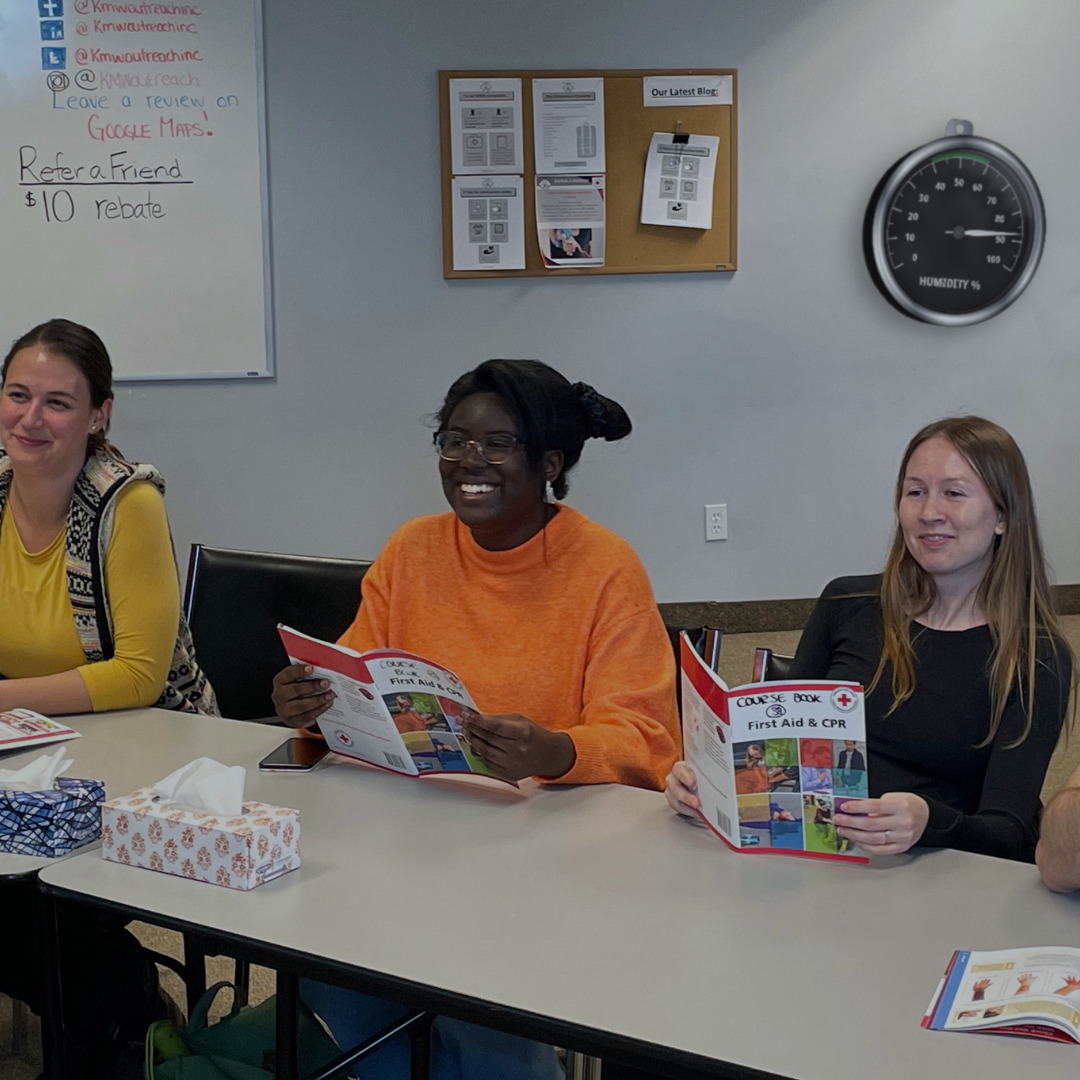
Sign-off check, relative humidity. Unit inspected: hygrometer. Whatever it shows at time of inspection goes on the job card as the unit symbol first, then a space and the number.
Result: % 87.5
